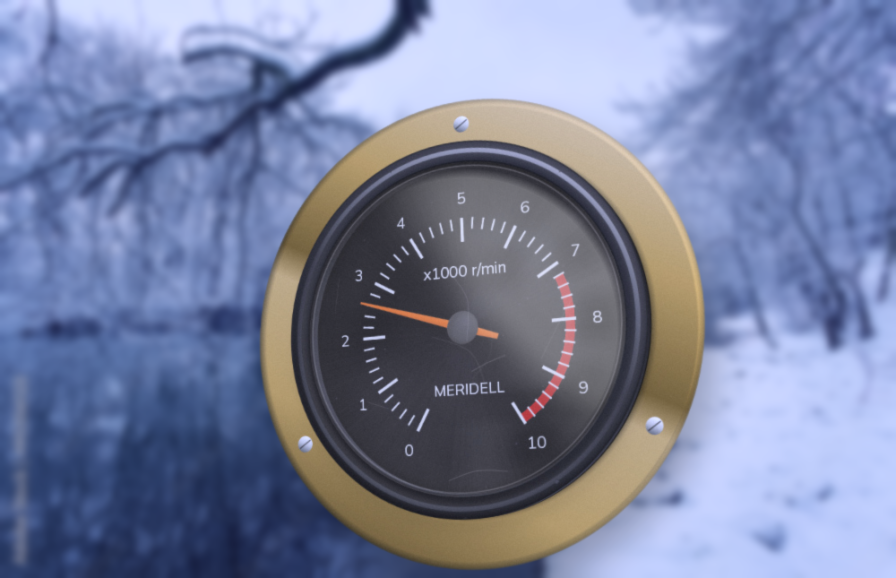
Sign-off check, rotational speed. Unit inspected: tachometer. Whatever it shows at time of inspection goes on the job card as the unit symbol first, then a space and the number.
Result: rpm 2600
